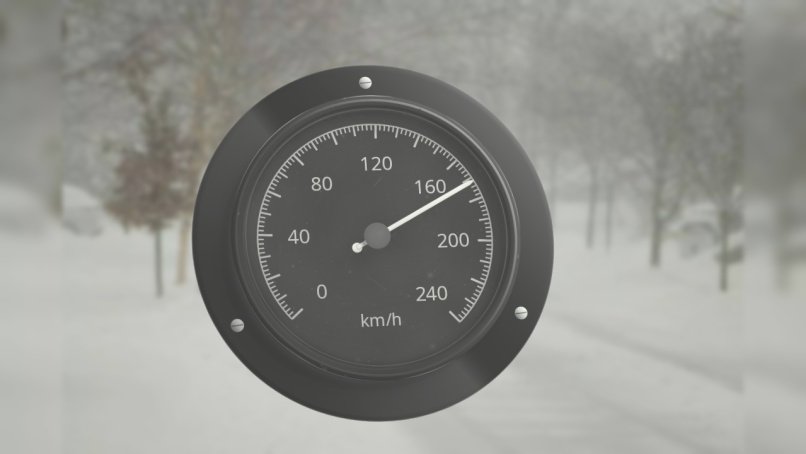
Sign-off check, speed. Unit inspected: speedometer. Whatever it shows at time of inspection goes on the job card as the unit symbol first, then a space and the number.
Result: km/h 172
